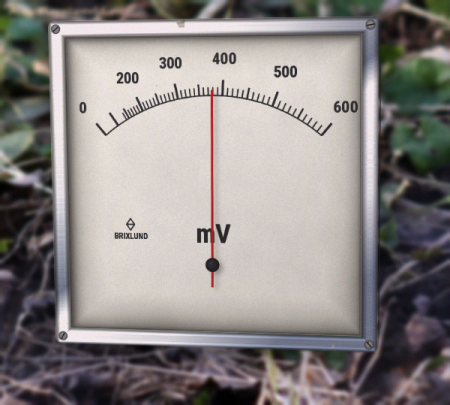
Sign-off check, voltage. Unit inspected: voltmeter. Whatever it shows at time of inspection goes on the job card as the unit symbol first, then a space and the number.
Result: mV 380
